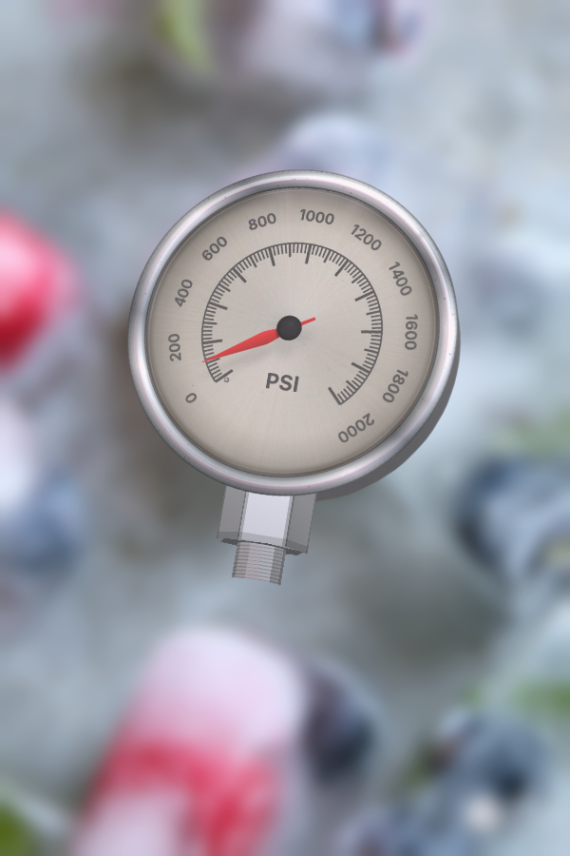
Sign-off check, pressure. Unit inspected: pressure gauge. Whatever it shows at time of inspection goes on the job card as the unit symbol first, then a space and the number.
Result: psi 100
